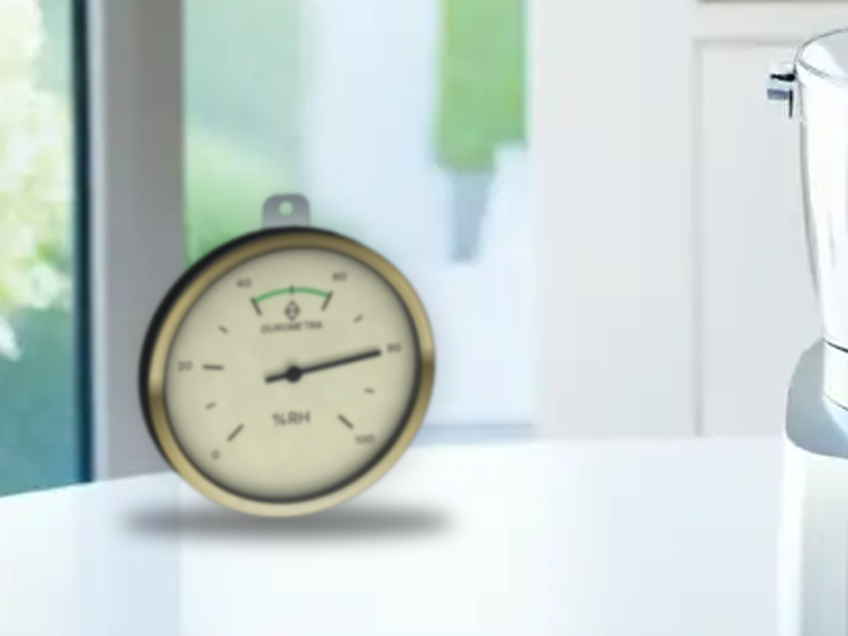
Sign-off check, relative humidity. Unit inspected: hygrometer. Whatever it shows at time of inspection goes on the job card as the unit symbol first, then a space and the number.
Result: % 80
